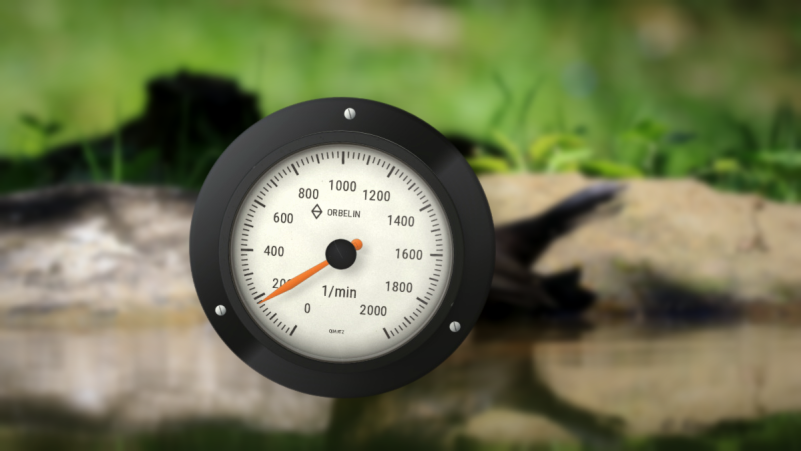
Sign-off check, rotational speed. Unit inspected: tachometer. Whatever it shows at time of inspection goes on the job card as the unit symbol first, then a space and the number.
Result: rpm 180
